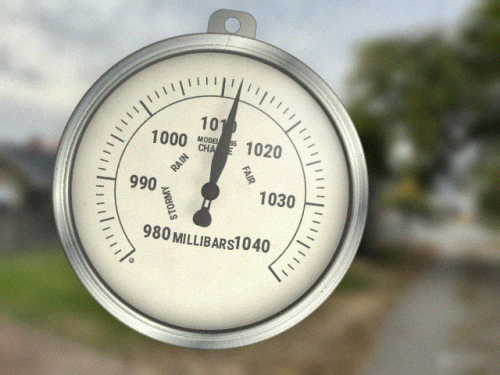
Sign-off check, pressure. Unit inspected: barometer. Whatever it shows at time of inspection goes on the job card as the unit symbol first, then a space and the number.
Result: mbar 1012
